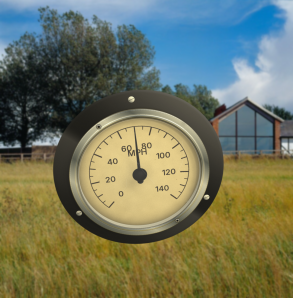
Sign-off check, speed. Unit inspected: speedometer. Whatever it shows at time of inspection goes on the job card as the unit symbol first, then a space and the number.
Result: mph 70
